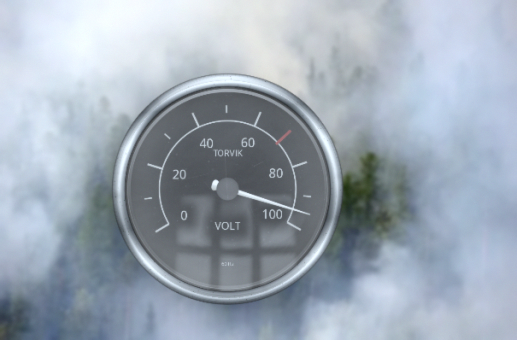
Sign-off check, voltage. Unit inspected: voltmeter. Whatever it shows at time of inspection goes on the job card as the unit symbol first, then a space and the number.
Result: V 95
